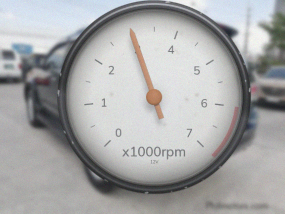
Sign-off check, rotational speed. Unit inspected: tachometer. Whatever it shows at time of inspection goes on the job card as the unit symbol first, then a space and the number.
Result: rpm 3000
